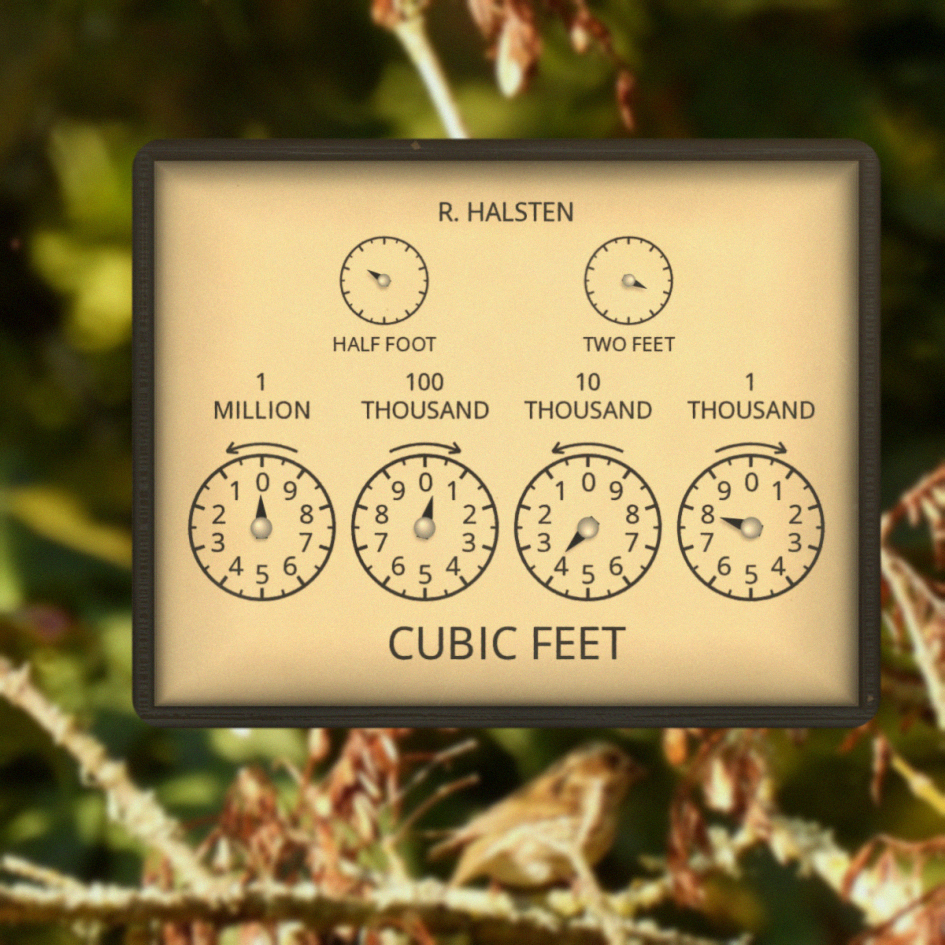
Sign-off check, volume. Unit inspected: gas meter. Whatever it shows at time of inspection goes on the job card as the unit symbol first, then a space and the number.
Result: ft³ 3800
